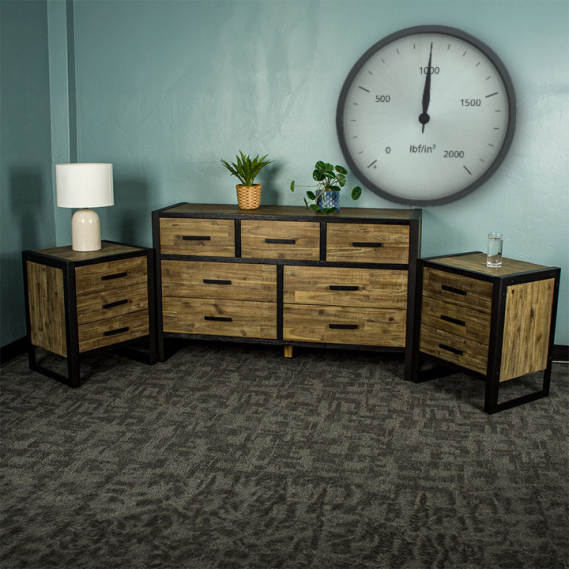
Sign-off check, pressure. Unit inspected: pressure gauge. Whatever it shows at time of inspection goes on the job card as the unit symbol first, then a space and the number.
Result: psi 1000
